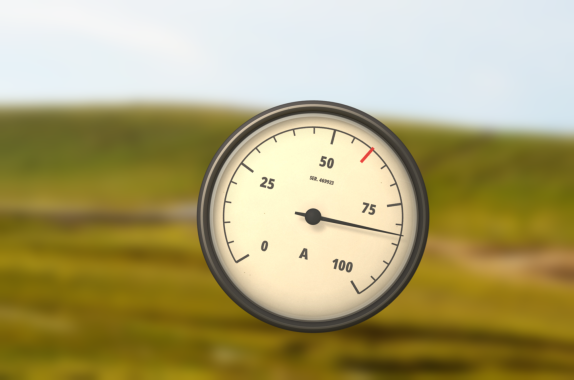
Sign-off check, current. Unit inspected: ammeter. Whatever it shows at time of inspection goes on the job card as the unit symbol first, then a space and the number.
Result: A 82.5
